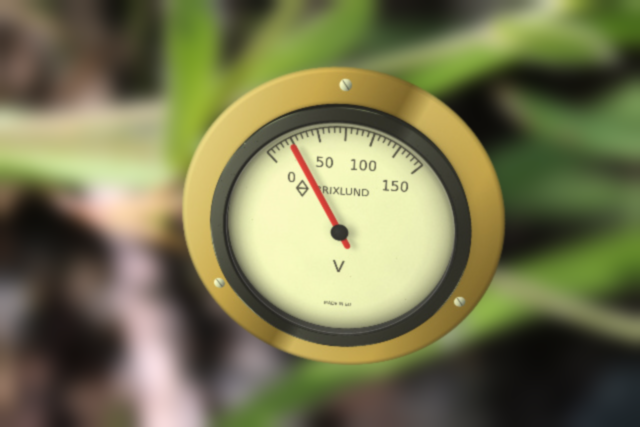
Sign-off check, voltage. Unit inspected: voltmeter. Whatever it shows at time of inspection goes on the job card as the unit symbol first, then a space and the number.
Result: V 25
